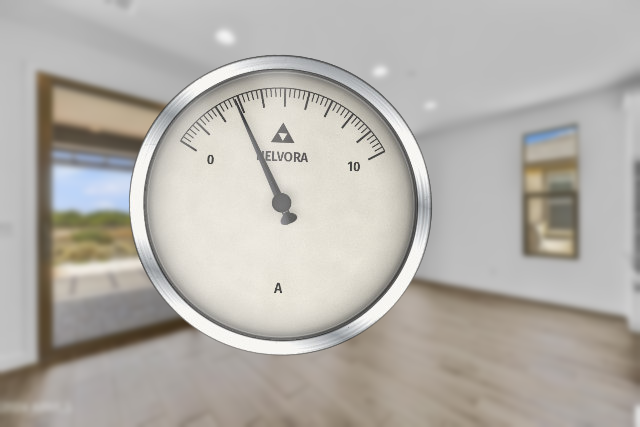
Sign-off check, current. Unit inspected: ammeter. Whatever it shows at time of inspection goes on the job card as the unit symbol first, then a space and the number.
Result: A 2.8
